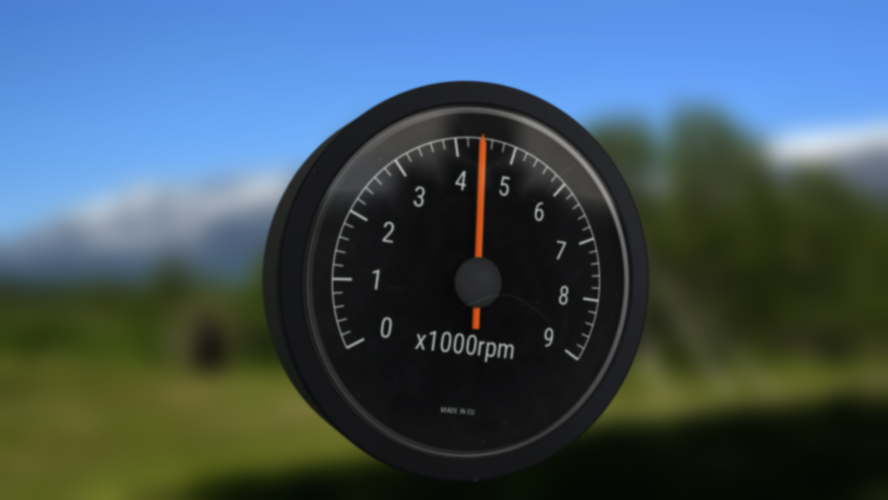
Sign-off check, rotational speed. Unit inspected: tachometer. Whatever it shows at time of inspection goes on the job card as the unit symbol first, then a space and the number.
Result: rpm 4400
